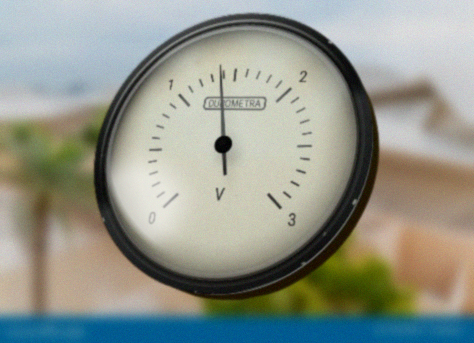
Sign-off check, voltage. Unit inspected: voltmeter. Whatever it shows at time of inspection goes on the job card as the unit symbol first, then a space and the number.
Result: V 1.4
